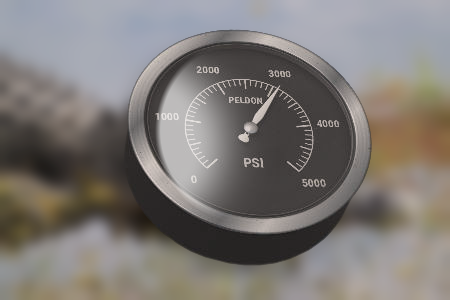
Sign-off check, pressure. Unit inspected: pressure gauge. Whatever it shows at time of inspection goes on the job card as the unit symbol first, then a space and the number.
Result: psi 3100
